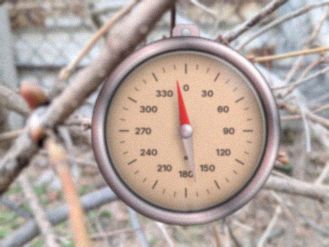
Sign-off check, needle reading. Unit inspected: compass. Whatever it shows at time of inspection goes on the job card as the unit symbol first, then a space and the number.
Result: ° 350
